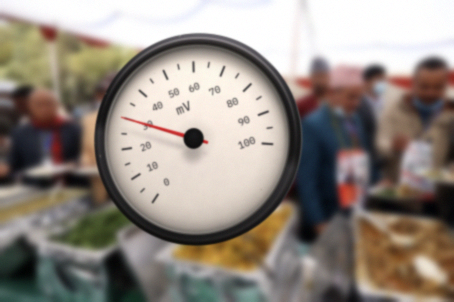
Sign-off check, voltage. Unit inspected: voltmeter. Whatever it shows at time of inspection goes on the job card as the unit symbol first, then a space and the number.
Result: mV 30
